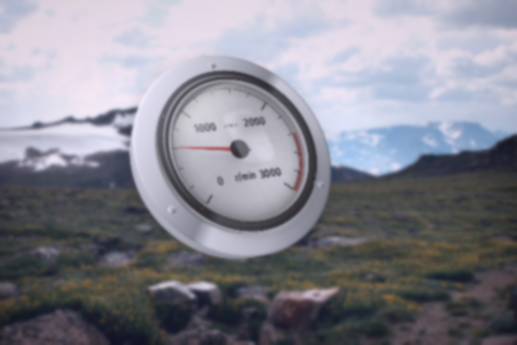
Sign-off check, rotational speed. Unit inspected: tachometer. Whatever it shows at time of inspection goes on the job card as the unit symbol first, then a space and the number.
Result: rpm 600
